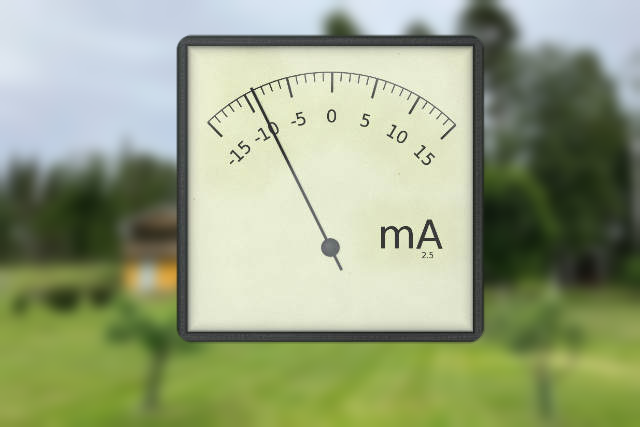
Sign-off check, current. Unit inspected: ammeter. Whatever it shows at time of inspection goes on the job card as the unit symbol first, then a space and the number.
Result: mA -9
